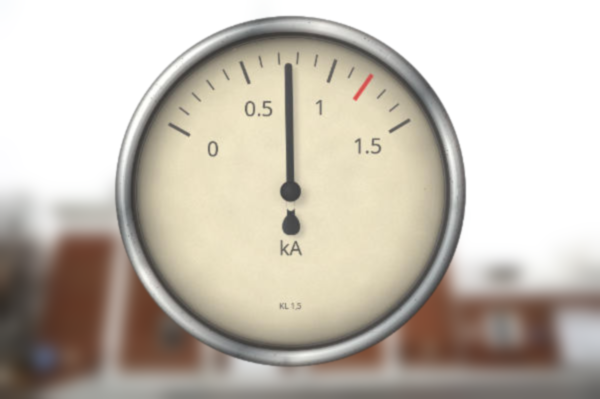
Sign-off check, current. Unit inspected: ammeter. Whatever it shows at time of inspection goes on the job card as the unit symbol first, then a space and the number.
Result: kA 0.75
